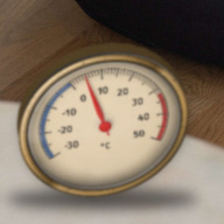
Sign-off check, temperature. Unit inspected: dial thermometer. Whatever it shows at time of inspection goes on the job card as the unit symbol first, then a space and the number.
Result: °C 5
